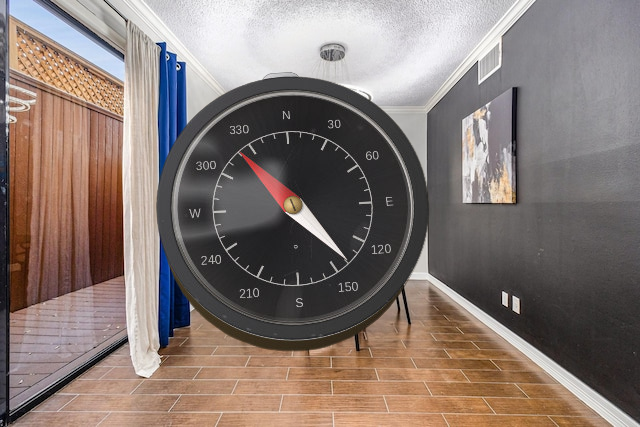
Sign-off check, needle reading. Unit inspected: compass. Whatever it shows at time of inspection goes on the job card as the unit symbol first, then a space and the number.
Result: ° 320
